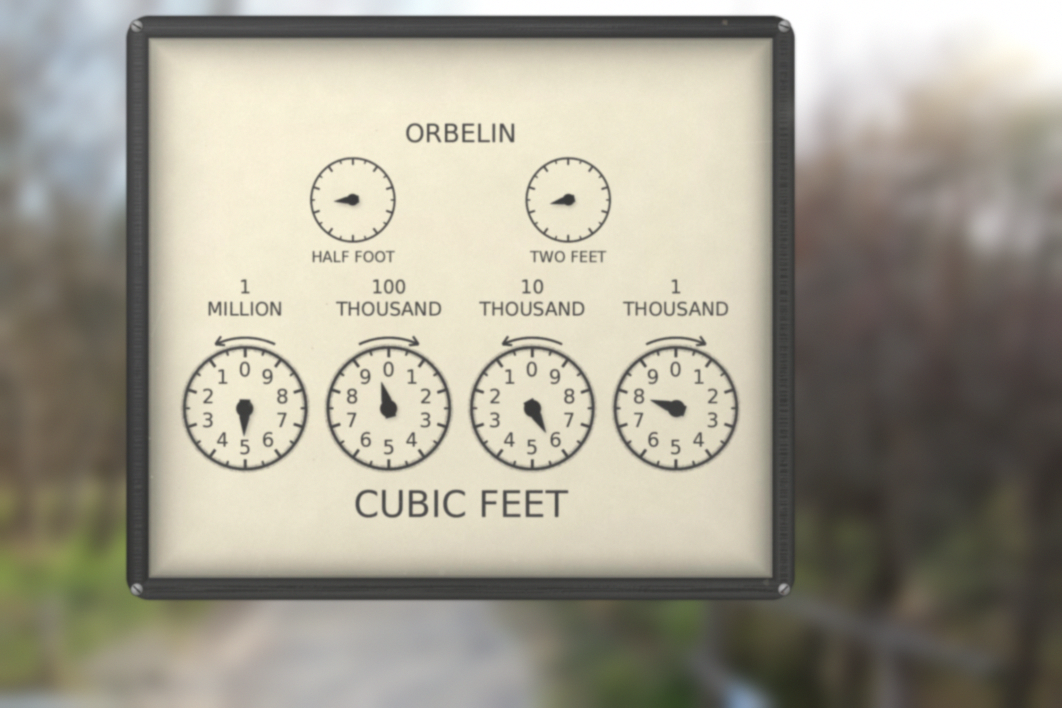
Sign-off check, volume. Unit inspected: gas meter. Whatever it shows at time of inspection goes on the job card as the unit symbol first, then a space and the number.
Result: ft³ 495800
